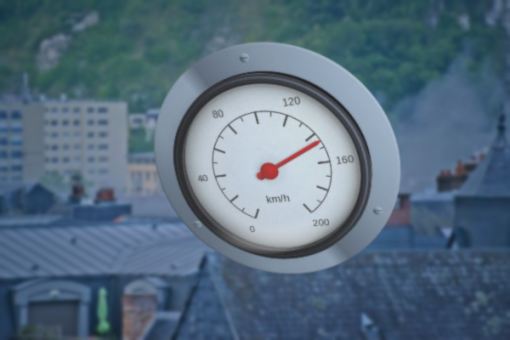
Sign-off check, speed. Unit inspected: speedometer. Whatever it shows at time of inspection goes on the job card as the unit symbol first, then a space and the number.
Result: km/h 145
